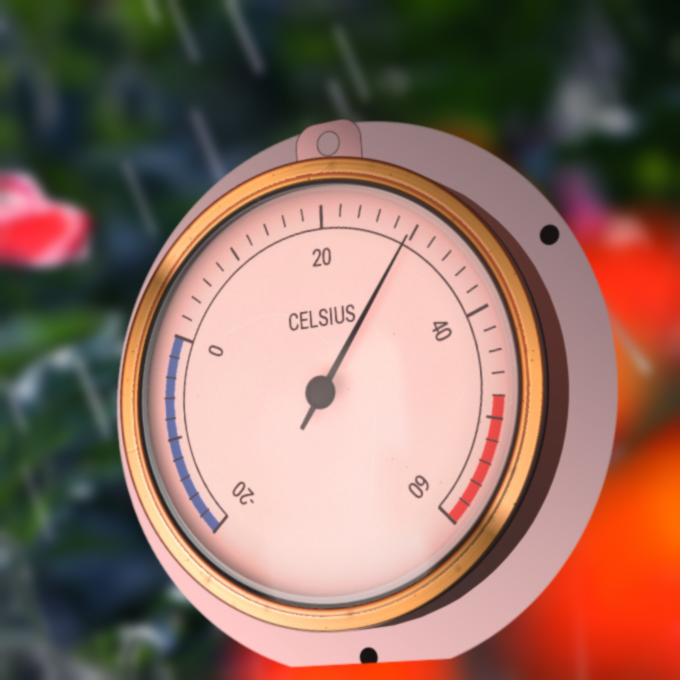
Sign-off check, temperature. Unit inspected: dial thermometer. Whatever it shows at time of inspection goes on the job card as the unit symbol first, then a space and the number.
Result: °C 30
